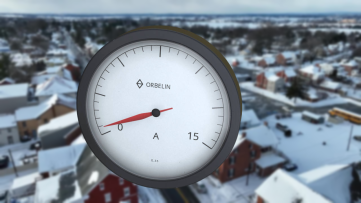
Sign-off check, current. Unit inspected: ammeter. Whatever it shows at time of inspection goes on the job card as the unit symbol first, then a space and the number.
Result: A 0.5
